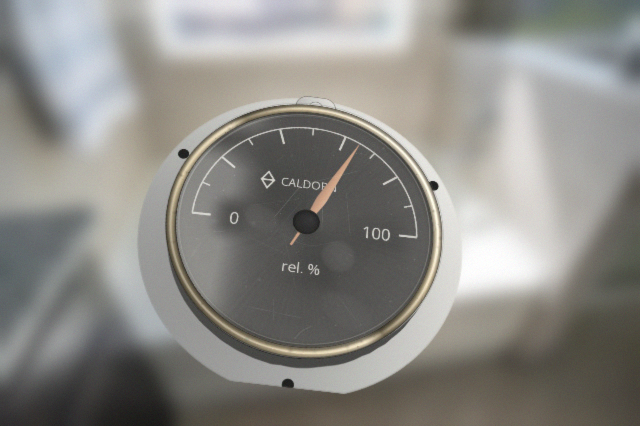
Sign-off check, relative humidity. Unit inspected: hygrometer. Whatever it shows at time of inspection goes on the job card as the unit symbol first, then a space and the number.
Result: % 65
